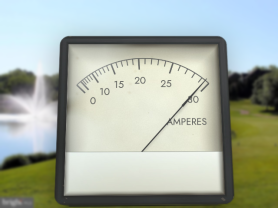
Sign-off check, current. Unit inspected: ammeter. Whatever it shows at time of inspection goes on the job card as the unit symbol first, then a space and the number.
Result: A 29.5
